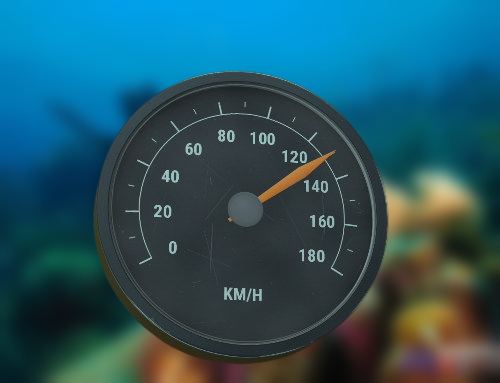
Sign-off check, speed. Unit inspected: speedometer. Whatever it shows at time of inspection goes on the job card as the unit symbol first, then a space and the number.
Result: km/h 130
